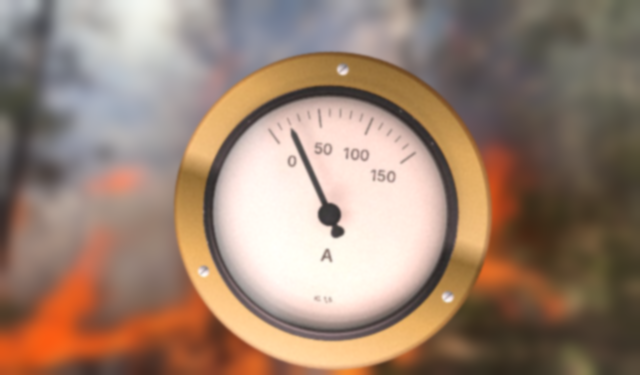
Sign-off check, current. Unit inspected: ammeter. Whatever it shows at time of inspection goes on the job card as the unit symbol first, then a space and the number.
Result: A 20
